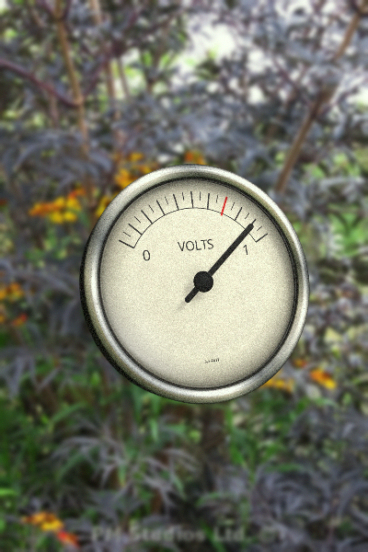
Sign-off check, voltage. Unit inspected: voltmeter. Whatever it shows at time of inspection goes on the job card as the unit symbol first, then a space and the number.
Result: V 0.9
